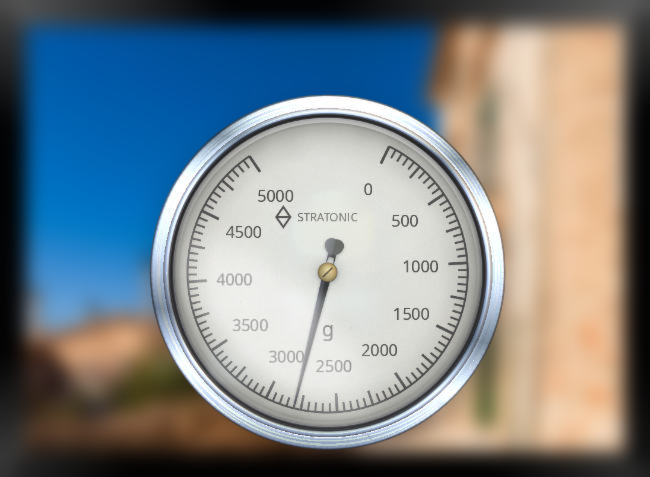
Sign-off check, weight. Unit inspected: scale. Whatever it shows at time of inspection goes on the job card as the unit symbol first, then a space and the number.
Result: g 2800
